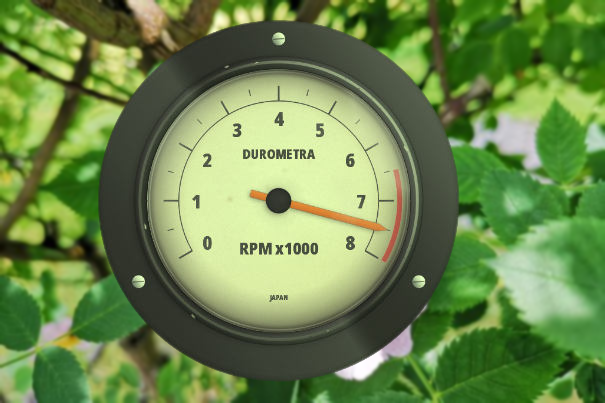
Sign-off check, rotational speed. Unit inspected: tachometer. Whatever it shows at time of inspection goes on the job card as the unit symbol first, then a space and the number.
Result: rpm 7500
